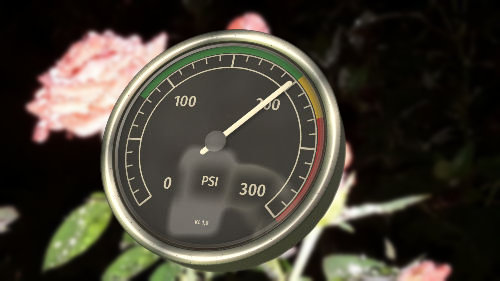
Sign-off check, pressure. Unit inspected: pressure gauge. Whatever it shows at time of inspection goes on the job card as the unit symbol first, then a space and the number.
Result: psi 200
